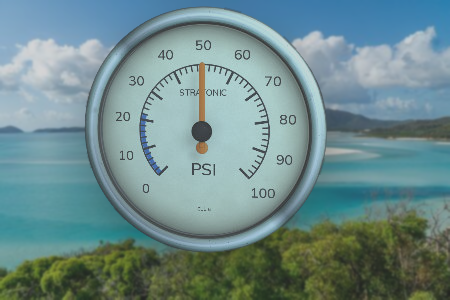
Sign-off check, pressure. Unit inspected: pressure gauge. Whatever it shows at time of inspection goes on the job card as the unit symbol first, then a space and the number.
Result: psi 50
